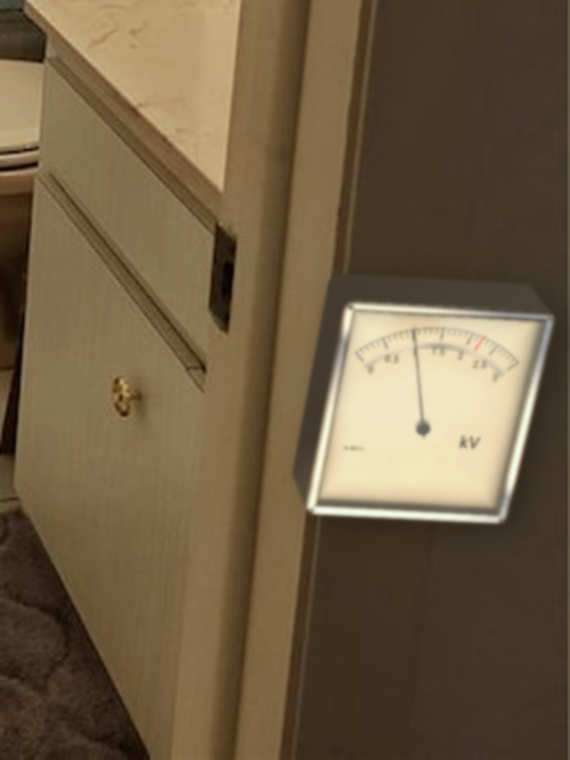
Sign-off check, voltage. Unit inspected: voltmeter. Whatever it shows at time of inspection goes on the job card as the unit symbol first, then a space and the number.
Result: kV 1
